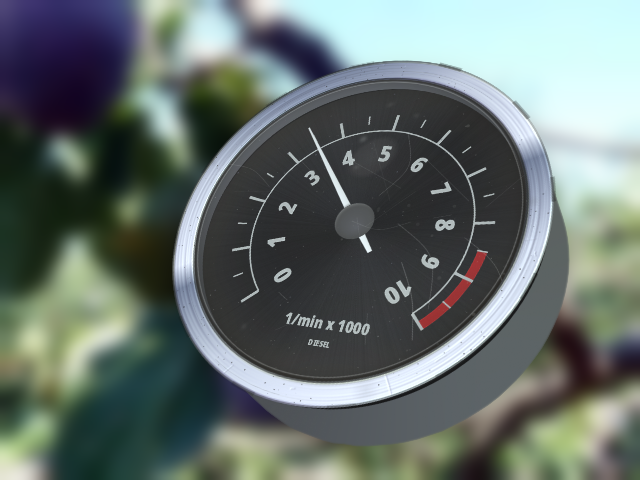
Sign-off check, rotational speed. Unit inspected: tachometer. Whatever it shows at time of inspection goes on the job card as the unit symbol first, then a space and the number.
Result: rpm 3500
